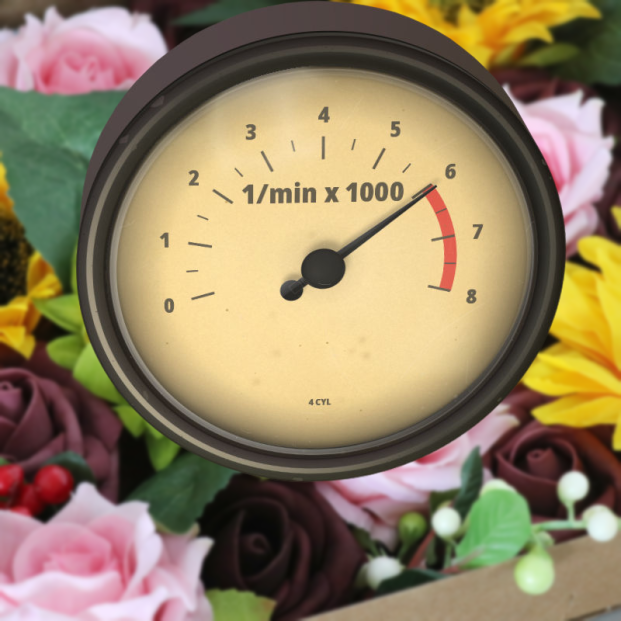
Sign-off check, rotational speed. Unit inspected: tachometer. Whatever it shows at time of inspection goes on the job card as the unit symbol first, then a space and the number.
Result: rpm 6000
